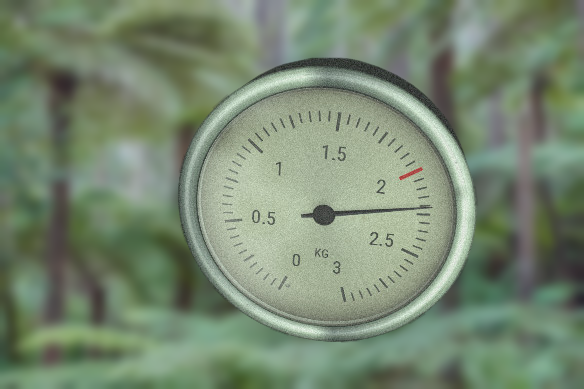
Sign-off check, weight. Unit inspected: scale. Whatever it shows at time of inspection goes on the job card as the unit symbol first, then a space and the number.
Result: kg 2.2
